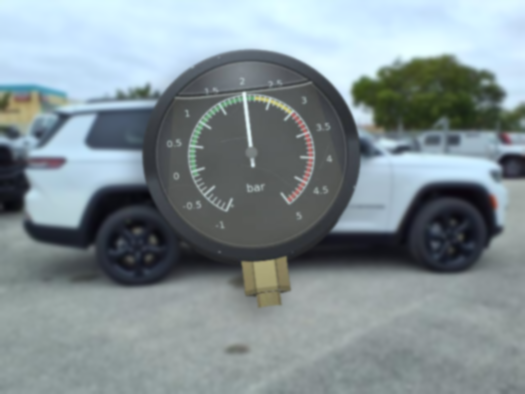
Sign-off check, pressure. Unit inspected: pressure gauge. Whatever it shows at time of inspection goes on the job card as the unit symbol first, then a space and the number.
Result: bar 2
